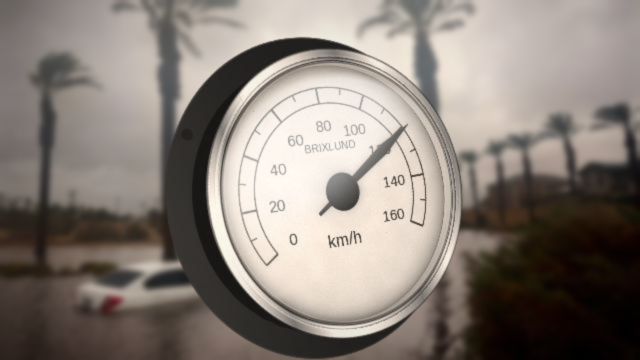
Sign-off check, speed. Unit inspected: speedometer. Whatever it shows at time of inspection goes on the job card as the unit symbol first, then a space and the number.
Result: km/h 120
